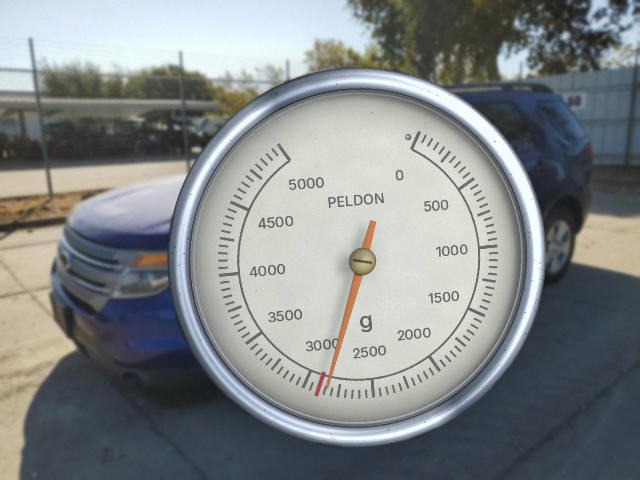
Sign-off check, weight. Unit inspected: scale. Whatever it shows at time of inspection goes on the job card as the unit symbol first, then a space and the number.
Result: g 2850
